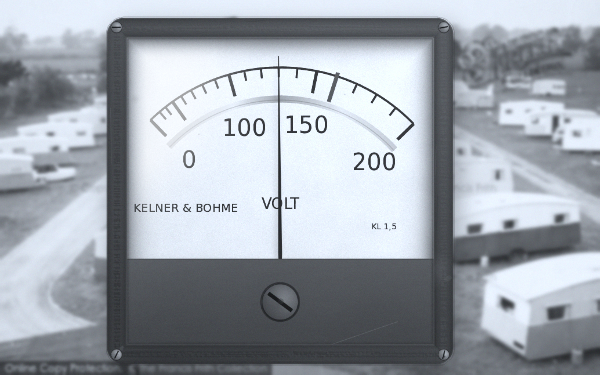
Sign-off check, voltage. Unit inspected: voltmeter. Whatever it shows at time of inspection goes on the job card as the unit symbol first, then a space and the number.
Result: V 130
